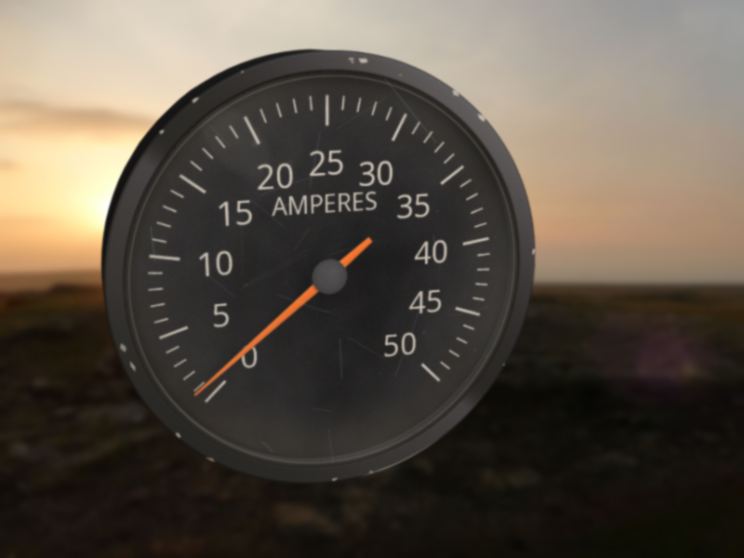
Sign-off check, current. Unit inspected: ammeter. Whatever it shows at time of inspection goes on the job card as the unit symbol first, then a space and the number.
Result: A 1
